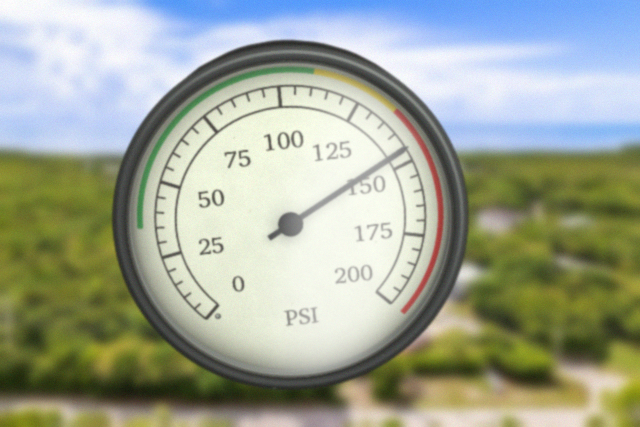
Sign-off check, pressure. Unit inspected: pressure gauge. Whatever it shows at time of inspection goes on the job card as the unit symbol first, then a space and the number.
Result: psi 145
